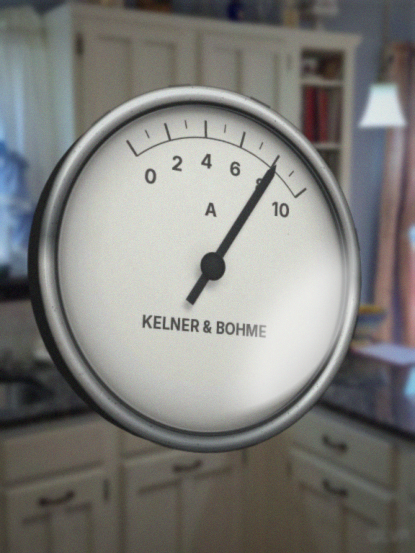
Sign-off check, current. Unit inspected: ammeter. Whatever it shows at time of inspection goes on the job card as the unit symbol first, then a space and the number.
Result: A 8
